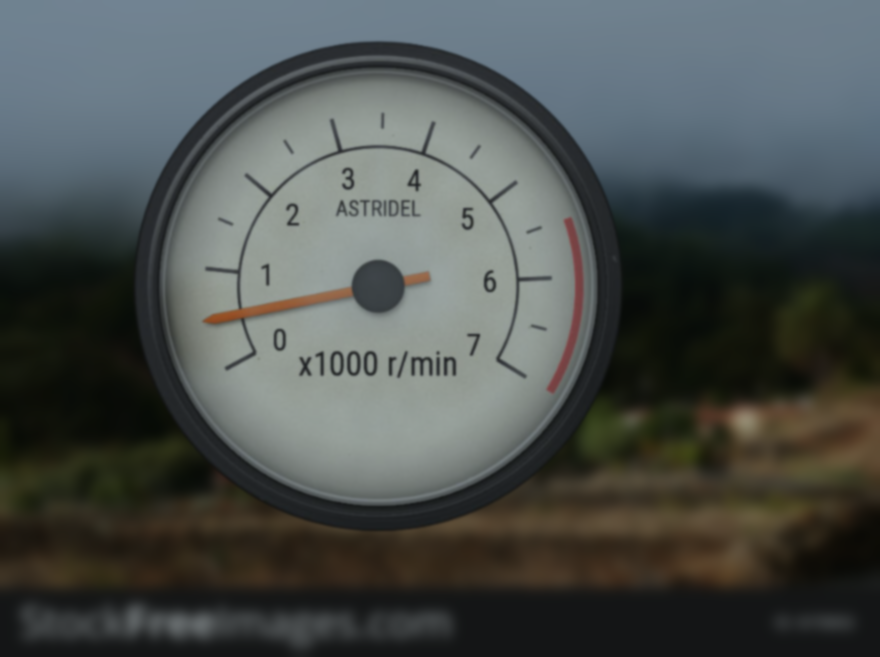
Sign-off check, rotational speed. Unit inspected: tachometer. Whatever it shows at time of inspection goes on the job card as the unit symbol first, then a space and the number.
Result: rpm 500
